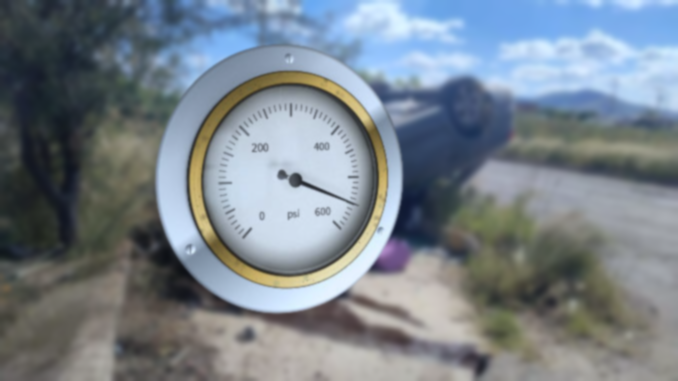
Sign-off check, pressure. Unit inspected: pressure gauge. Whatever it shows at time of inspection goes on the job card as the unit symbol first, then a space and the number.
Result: psi 550
